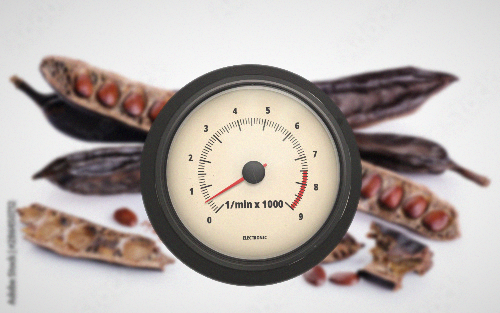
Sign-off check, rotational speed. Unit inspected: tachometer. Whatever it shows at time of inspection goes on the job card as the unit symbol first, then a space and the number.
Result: rpm 500
